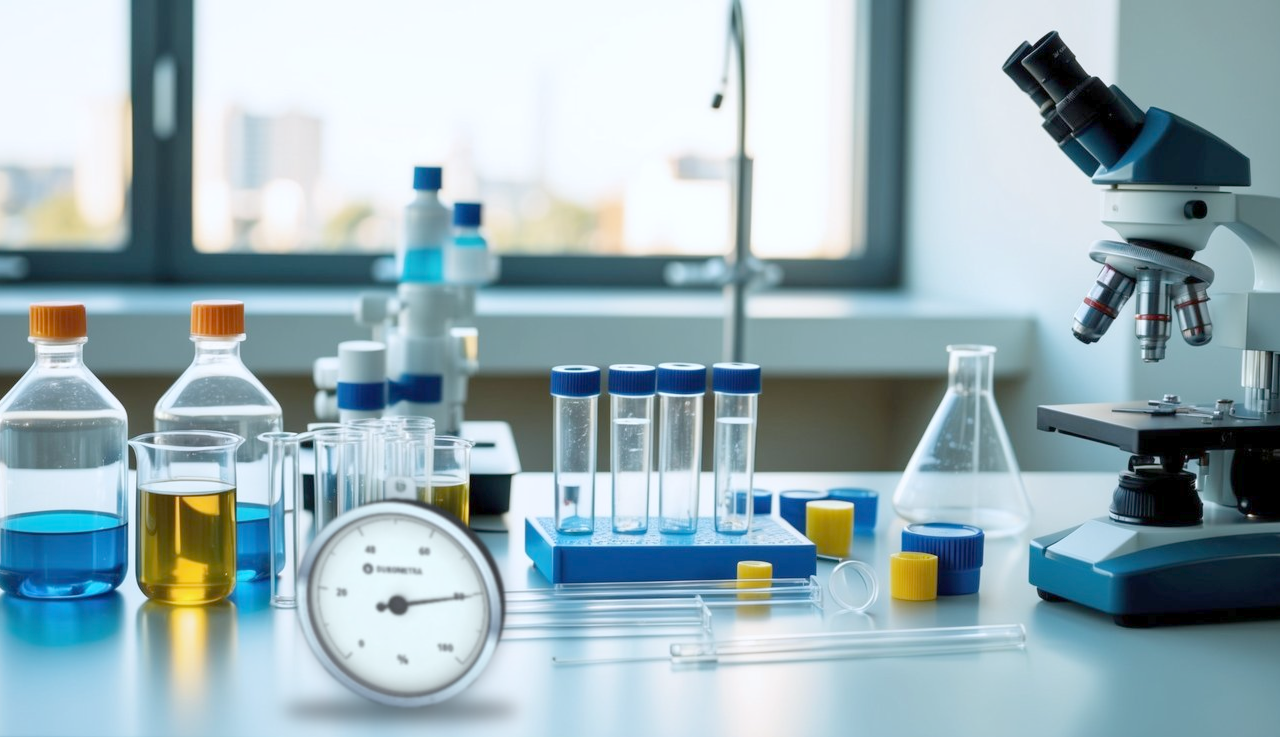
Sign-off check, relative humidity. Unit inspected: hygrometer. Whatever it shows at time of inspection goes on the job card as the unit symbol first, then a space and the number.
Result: % 80
